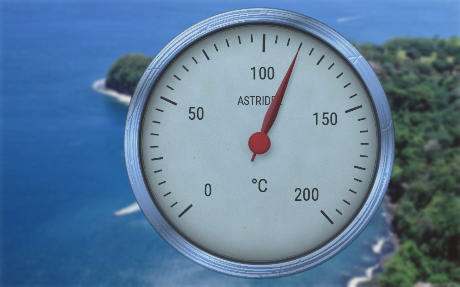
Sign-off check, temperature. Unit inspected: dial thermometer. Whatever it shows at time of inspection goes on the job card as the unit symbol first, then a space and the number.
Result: °C 115
